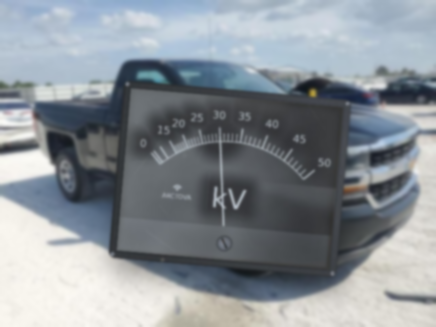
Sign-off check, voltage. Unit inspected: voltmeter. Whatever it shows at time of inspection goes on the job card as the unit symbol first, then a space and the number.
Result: kV 30
